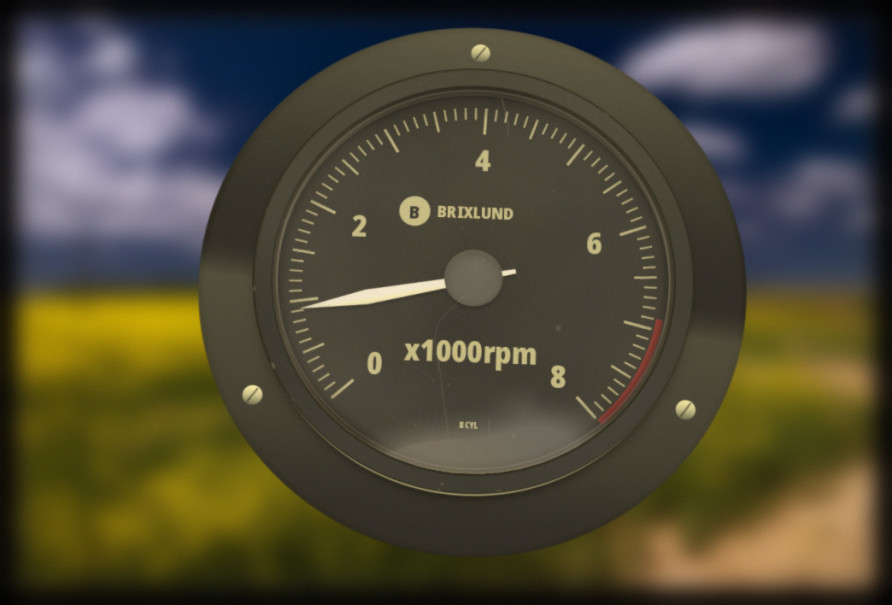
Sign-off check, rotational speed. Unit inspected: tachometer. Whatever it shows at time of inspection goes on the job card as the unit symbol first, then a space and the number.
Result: rpm 900
